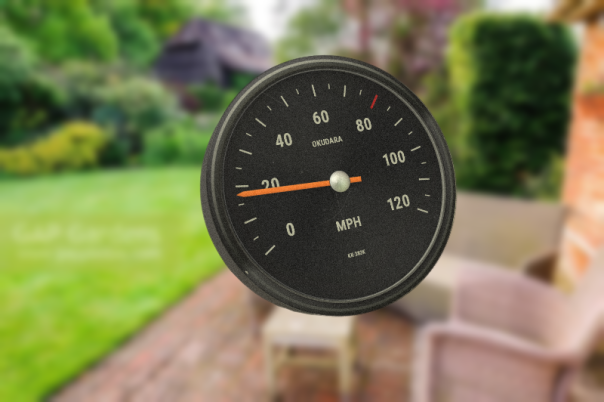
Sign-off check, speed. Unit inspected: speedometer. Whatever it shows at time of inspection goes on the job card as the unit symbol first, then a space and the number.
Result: mph 17.5
